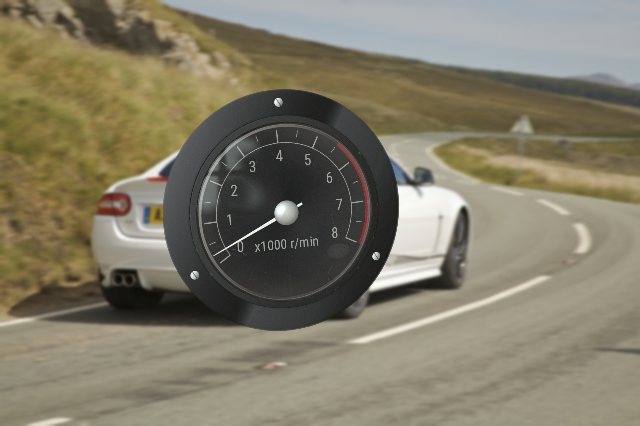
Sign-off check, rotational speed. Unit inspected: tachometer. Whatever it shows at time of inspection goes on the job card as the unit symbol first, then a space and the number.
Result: rpm 250
